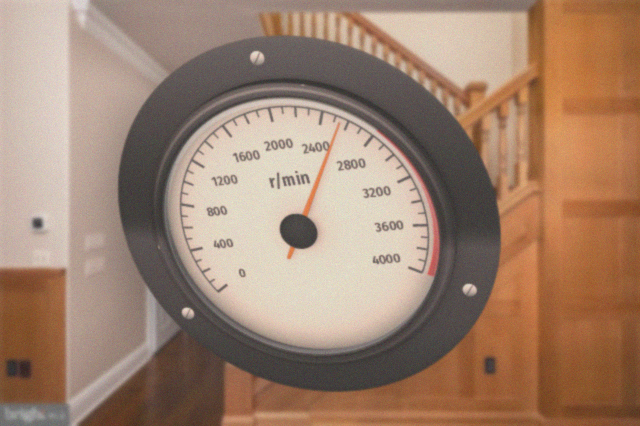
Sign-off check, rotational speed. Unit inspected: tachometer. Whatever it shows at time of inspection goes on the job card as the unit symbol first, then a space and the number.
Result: rpm 2550
